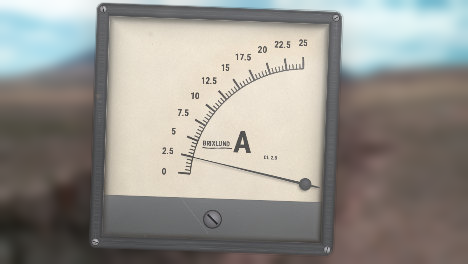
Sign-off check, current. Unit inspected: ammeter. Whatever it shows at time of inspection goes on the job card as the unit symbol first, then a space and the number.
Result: A 2.5
